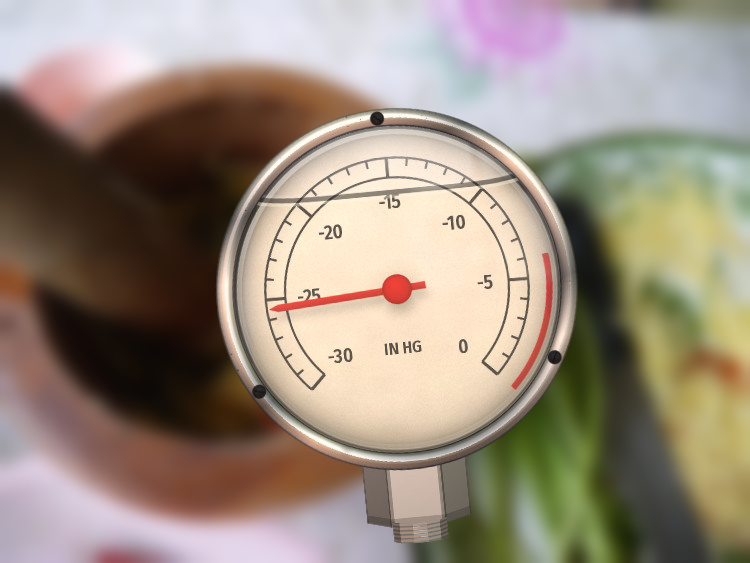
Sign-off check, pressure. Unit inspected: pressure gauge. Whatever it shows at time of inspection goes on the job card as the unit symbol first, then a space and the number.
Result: inHg -25.5
